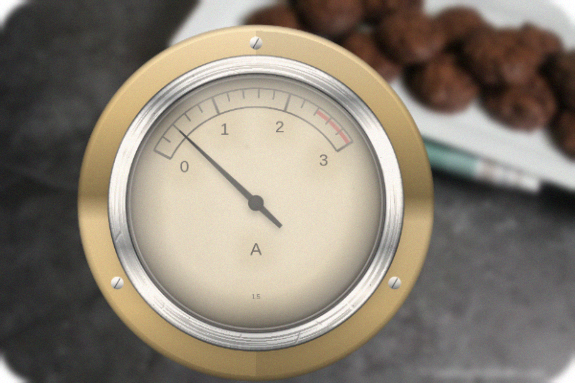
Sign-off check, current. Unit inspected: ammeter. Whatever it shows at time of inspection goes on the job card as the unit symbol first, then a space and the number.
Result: A 0.4
